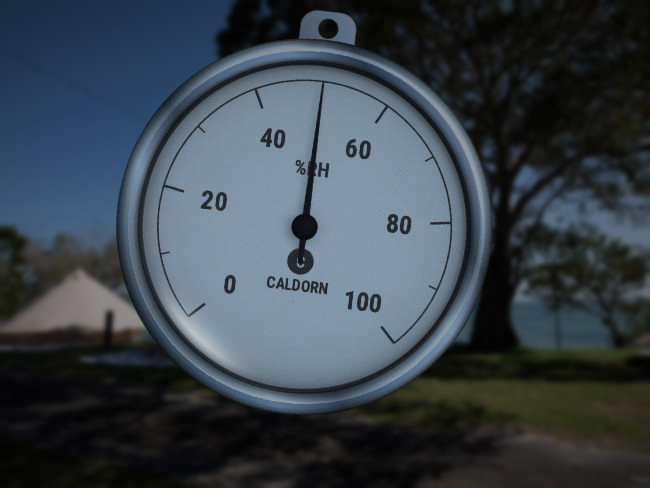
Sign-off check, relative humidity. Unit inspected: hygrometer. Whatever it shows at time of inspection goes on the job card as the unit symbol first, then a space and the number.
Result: % 50
